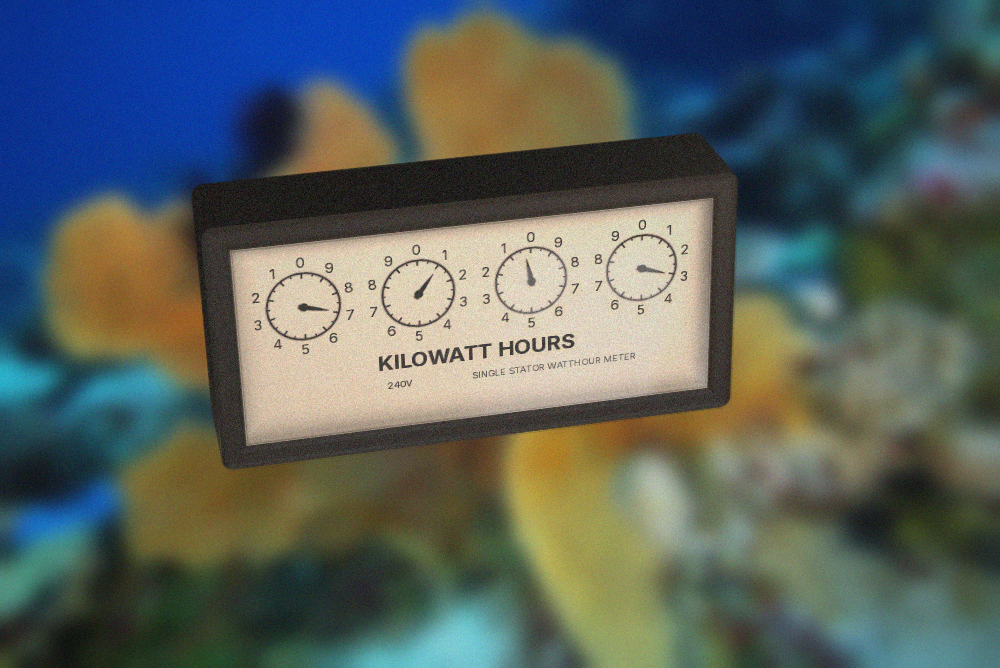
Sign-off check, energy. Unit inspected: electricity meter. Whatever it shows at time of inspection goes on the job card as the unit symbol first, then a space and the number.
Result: kWh 7103
